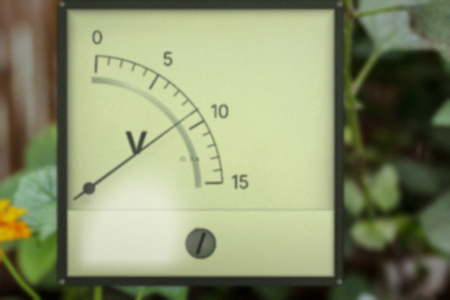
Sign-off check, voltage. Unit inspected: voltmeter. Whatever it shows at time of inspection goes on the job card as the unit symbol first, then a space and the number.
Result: V 9
